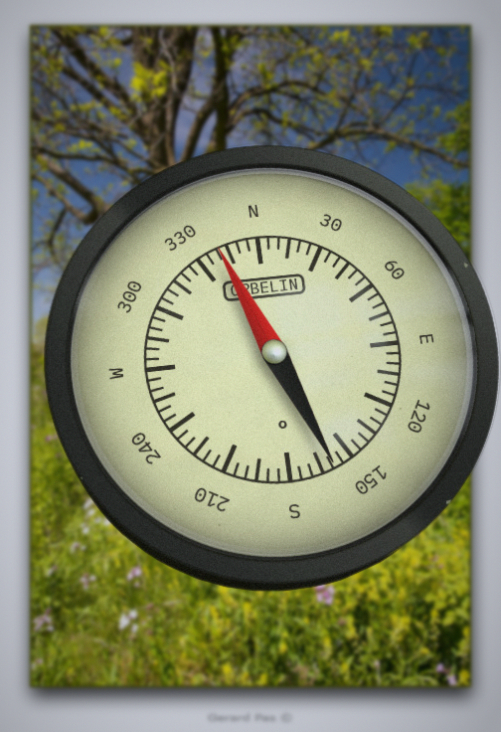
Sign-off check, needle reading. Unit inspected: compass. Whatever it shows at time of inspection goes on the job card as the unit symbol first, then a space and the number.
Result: ° 340
